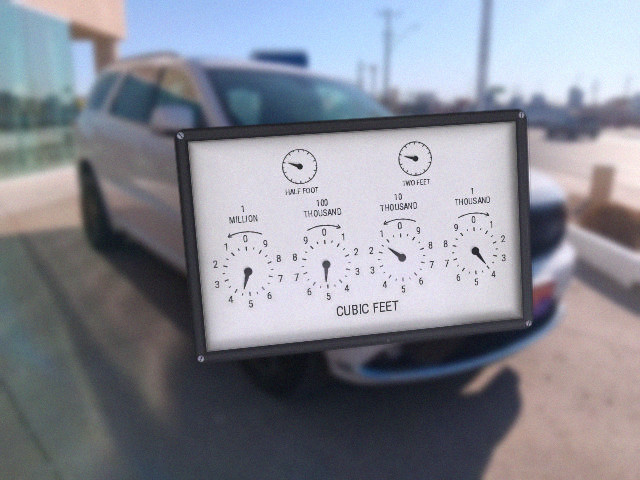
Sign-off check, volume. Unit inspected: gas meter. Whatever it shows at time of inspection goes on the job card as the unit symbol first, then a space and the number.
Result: ft³ 451400
